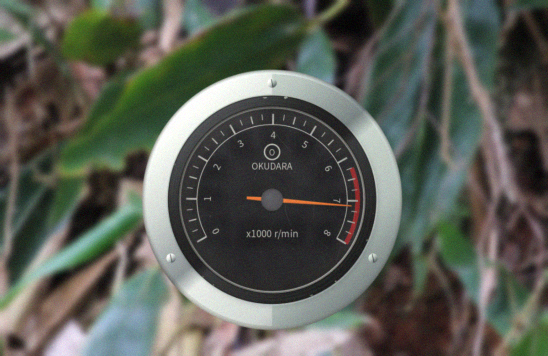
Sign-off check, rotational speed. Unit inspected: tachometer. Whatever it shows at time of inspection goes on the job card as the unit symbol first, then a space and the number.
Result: rpm 7125
